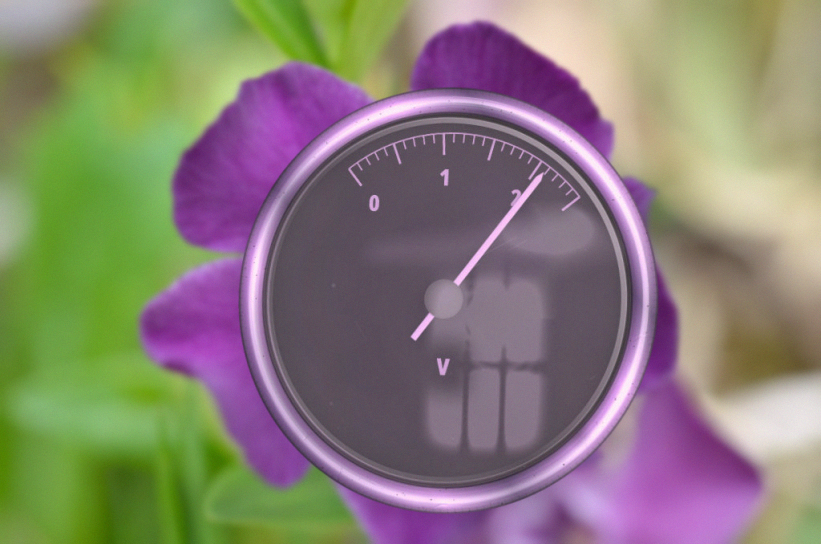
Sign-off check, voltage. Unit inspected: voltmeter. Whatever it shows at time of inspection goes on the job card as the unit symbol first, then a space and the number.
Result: V 2.1
